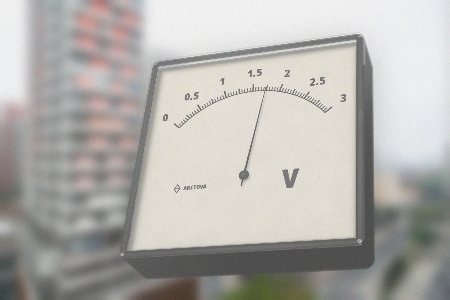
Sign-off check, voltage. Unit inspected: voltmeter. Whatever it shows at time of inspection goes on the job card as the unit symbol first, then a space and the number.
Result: V 1.75
